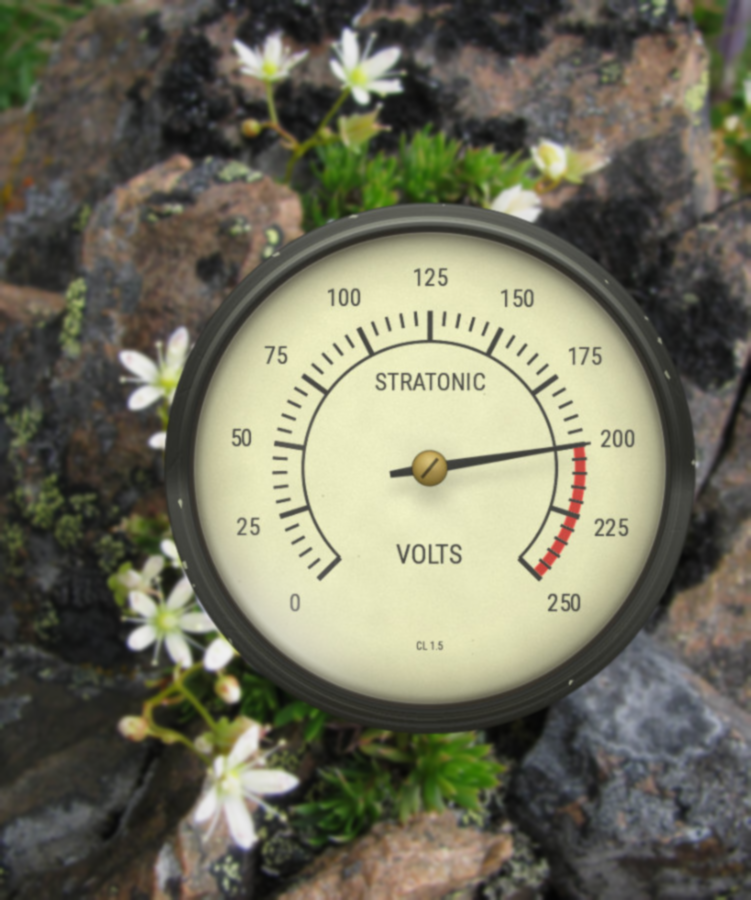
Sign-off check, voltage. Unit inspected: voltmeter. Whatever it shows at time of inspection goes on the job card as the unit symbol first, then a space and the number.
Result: V 200
